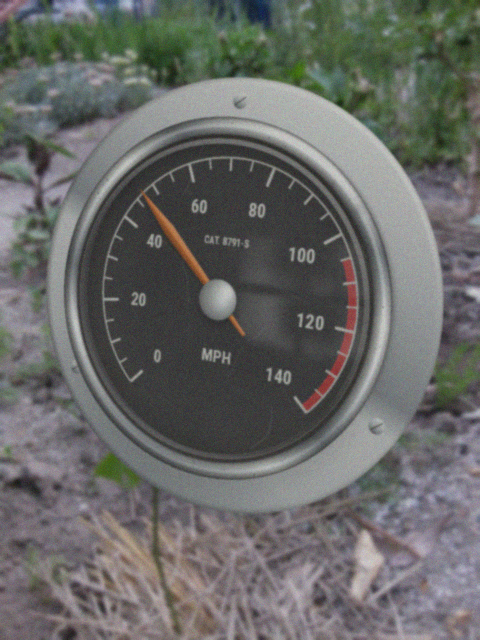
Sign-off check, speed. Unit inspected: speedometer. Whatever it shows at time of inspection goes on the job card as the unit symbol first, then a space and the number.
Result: mph 47.5
